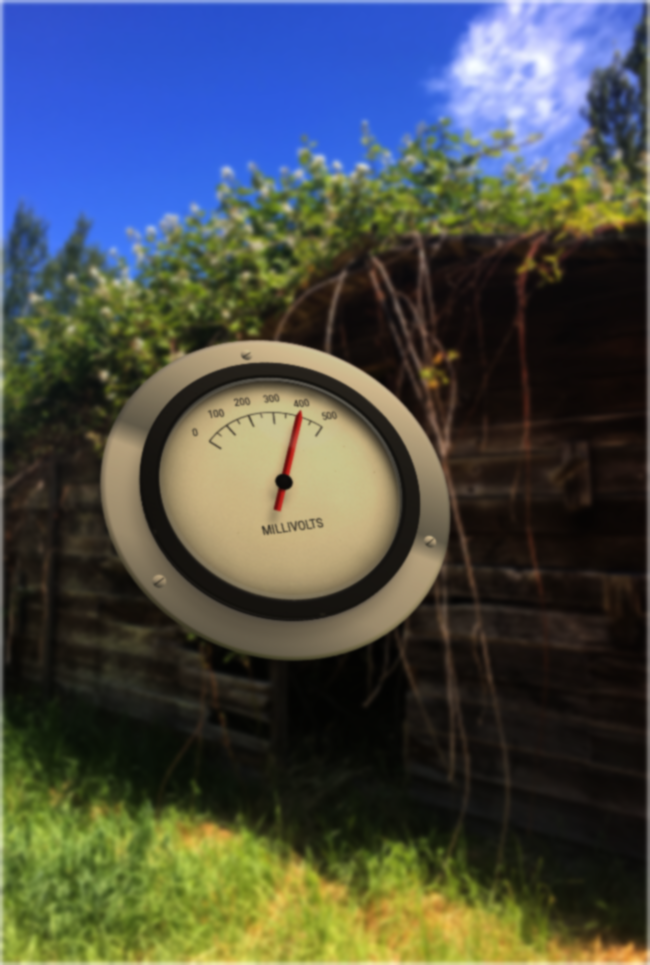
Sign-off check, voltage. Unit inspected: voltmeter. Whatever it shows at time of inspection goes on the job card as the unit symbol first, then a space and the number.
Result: mV 400
